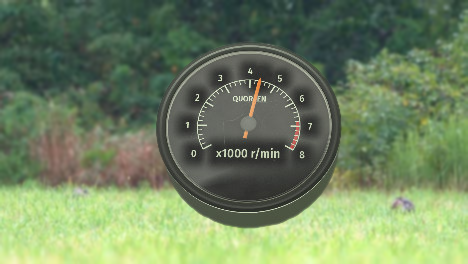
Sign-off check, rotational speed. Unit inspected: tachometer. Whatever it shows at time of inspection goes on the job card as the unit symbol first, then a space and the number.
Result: rpm 4400
